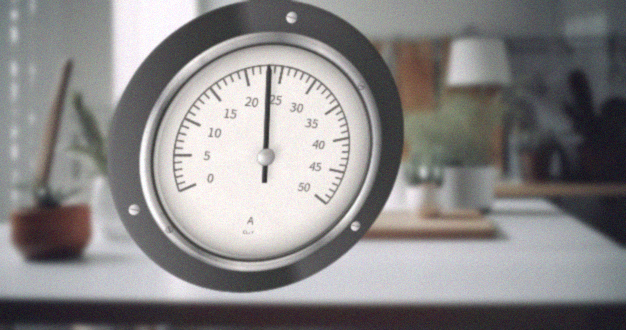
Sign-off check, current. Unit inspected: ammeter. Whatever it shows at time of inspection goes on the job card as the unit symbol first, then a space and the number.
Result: A 23
